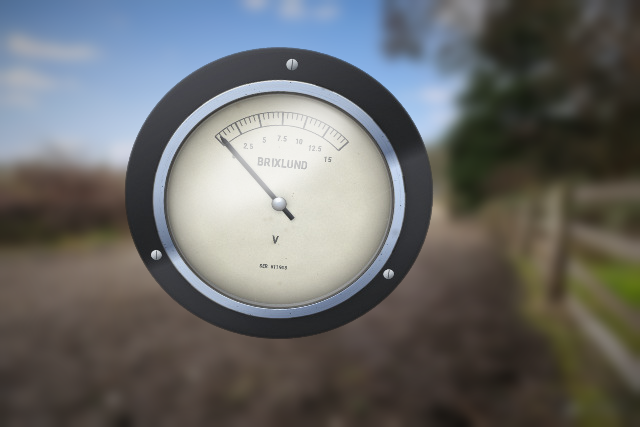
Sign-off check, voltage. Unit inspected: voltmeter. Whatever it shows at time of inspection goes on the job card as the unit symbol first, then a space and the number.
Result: V 0.5
